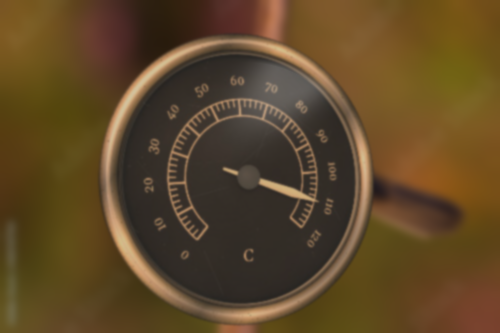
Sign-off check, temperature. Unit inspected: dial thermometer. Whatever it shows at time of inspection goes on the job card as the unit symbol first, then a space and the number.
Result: °C 110
